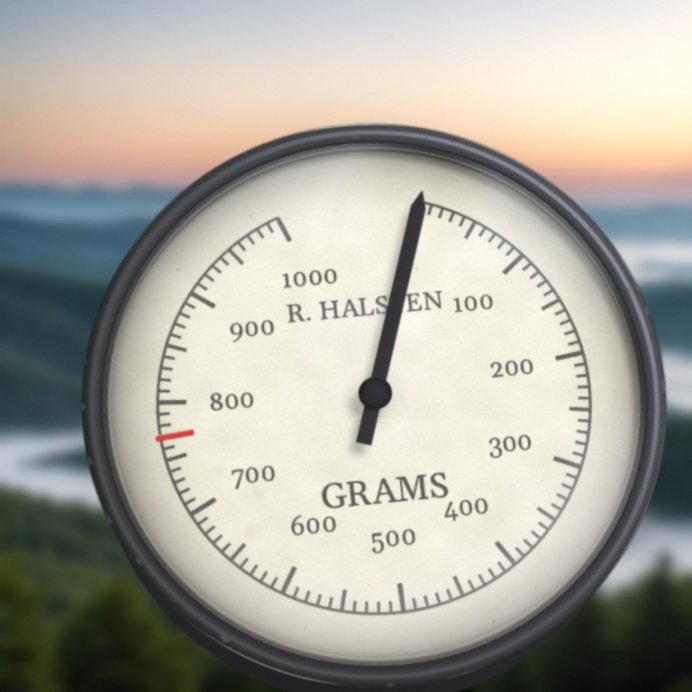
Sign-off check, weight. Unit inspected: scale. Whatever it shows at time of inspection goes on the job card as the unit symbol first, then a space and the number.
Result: g 0
